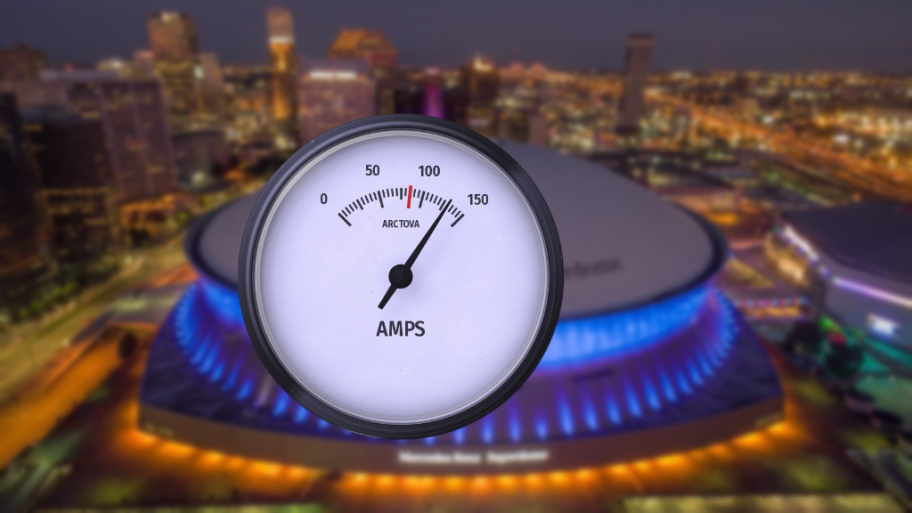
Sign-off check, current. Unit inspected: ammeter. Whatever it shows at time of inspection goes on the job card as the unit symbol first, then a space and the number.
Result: A 130
